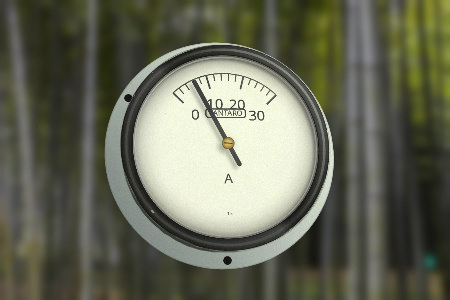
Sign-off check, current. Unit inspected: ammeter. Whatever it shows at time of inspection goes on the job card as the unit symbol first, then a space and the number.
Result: A 6
